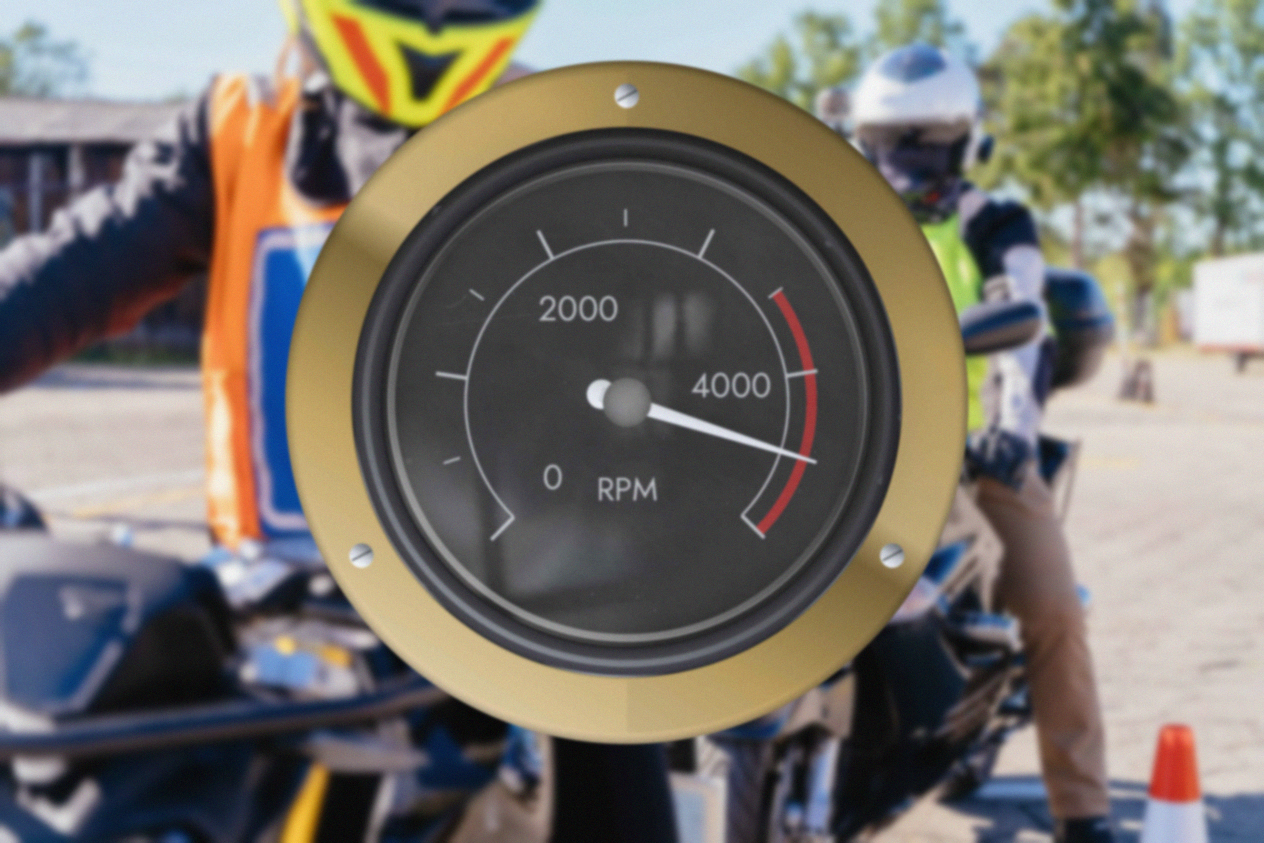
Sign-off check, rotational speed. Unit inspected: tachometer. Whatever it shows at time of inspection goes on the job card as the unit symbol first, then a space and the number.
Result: rpm 4500
